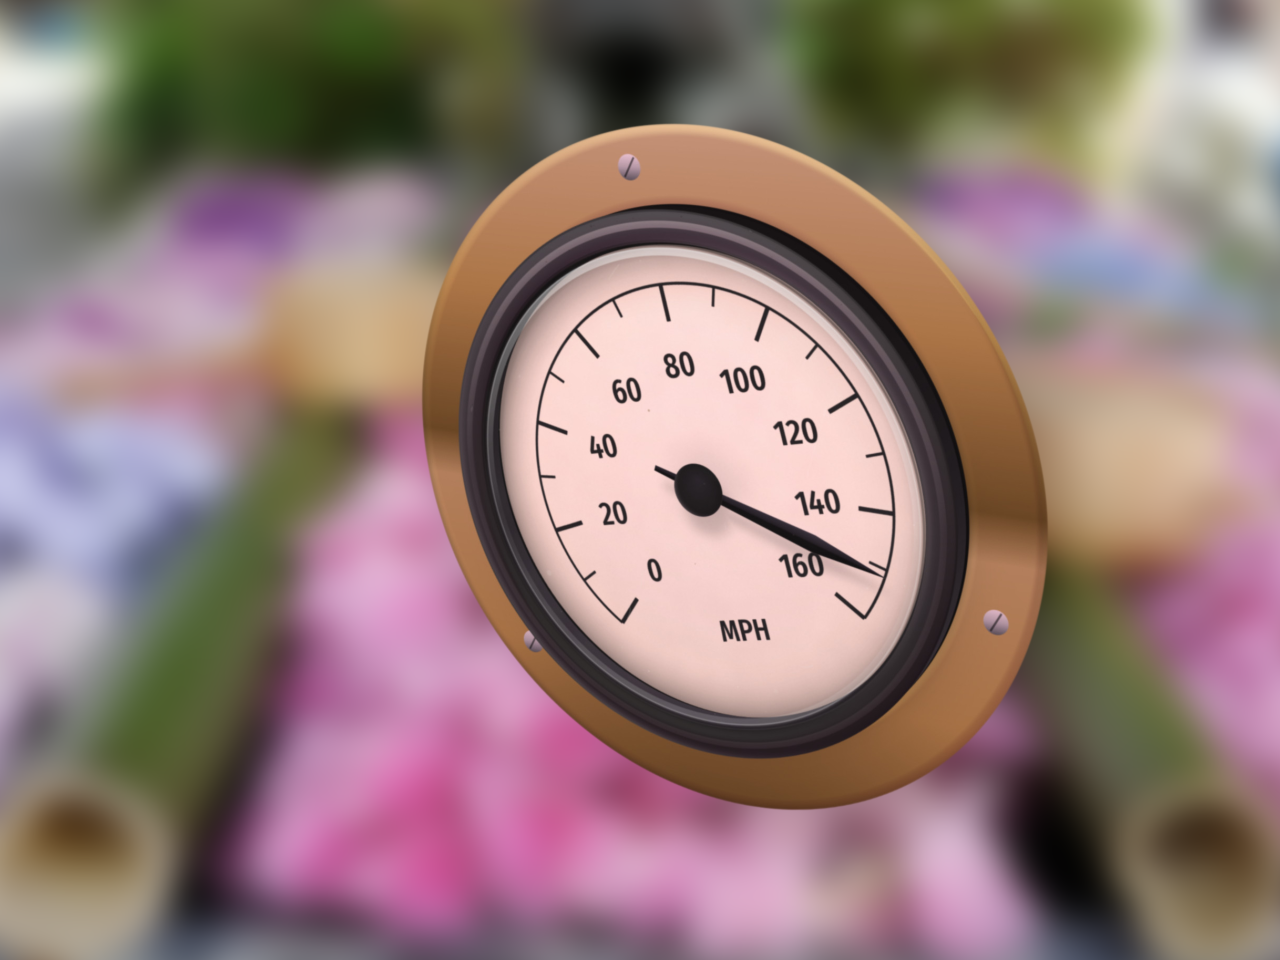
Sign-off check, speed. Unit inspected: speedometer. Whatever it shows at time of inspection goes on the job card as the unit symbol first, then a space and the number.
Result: mph 150
